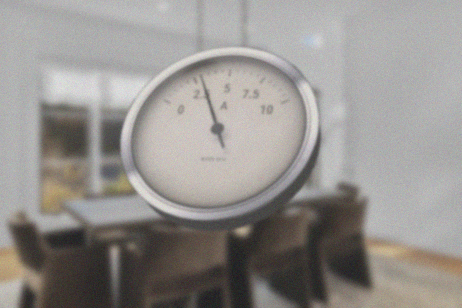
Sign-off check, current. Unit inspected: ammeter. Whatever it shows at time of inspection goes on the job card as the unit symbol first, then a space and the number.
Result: A 3
